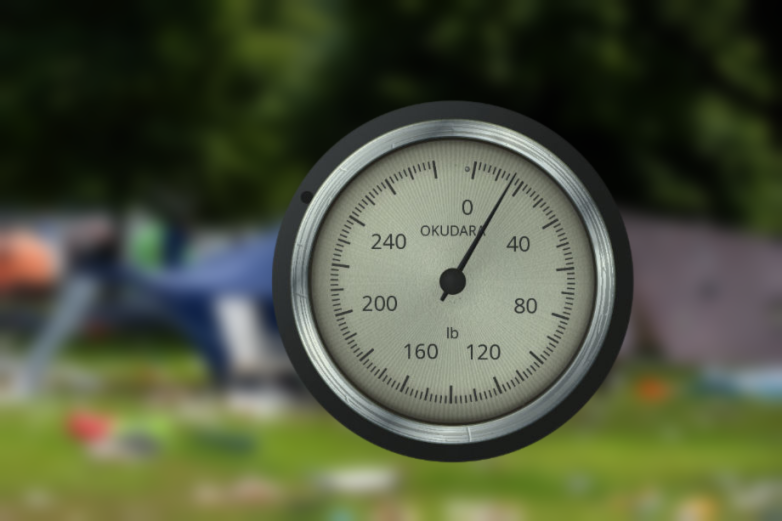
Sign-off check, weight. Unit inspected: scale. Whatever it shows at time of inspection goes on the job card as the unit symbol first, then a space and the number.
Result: lb 16
